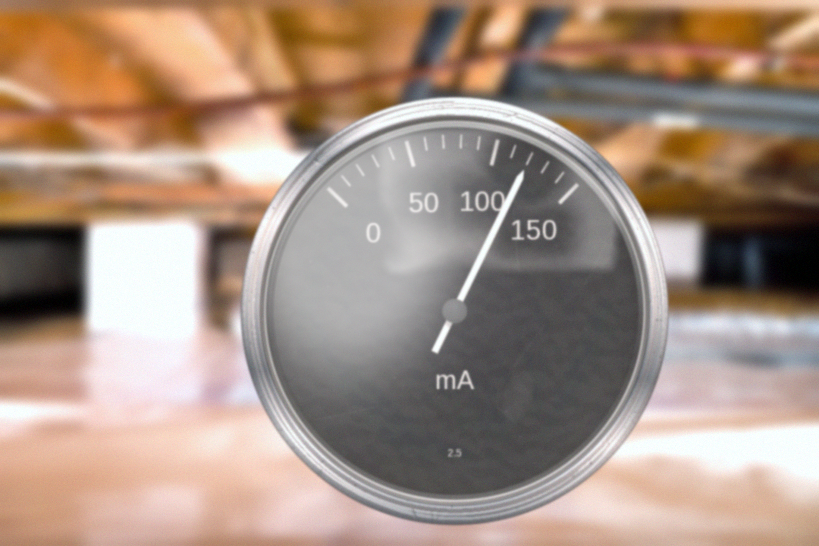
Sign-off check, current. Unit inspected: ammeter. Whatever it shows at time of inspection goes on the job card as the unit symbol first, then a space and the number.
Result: mA 120
